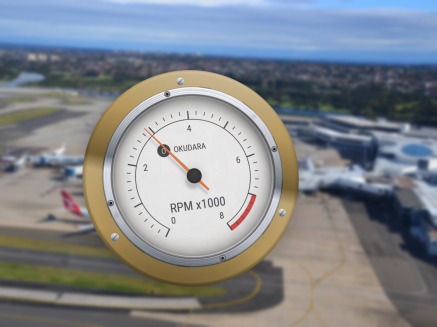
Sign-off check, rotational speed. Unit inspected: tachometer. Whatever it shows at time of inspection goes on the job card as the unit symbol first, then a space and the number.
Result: rpm 2900
